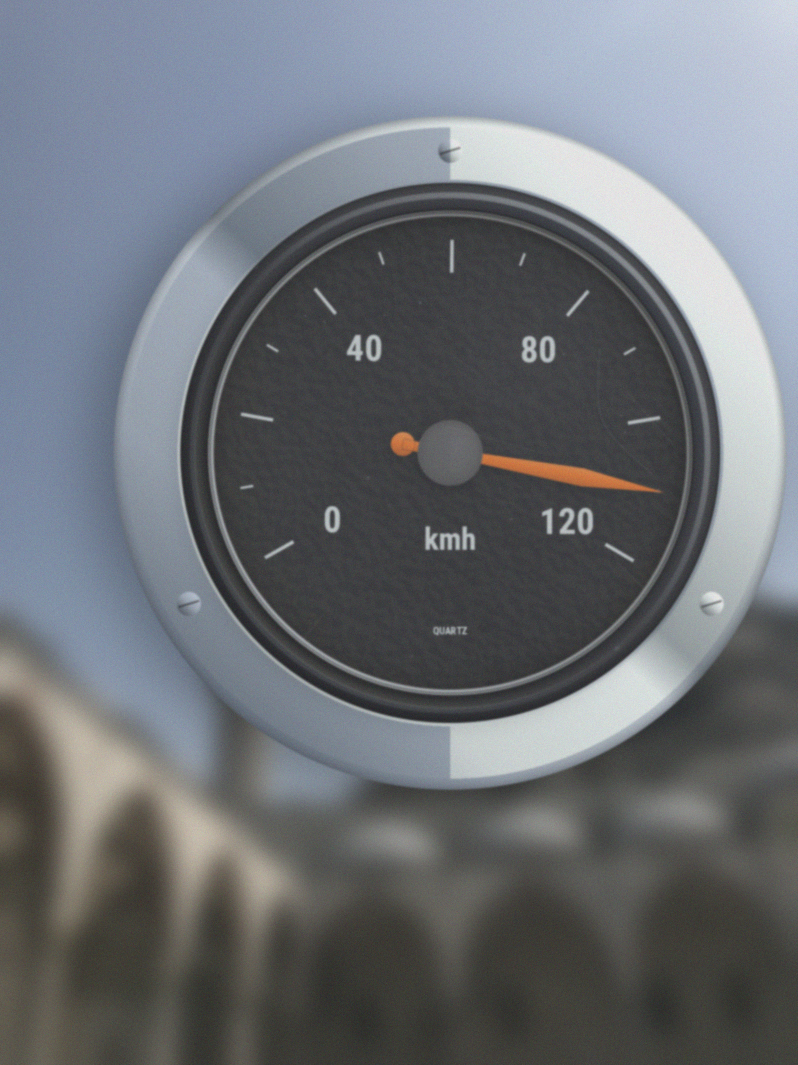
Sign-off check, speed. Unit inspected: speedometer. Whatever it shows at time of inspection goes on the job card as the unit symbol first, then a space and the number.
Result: km/h 110
